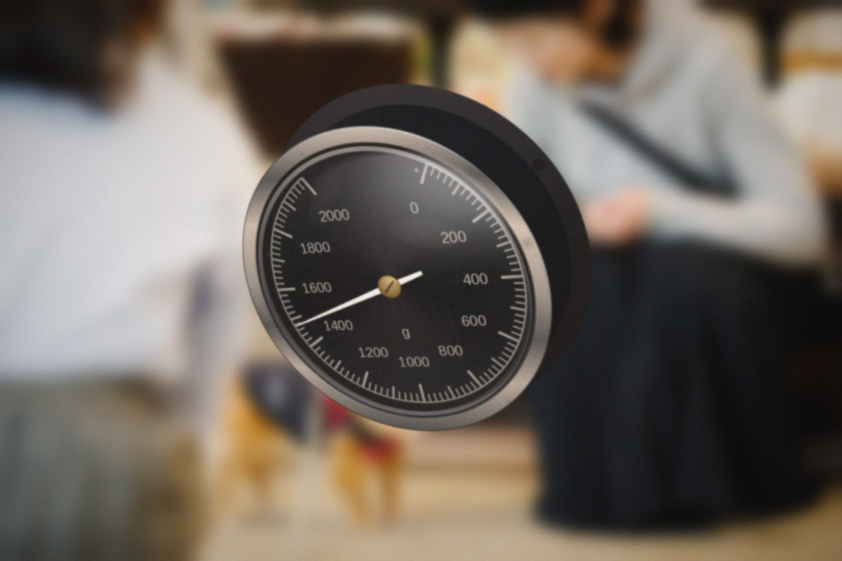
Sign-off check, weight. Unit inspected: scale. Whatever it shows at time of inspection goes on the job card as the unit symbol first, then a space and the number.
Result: g 1480
